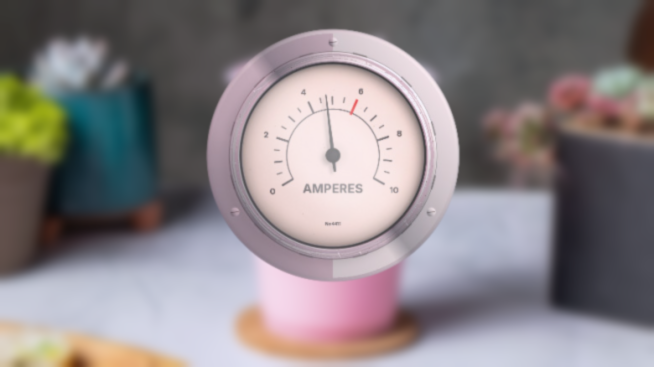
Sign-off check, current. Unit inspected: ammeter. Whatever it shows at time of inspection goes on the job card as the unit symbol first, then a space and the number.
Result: A 4.75
